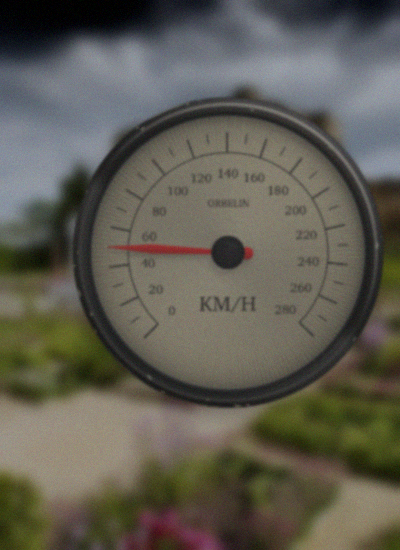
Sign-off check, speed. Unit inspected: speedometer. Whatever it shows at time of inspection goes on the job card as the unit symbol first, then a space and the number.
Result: km/h 50
